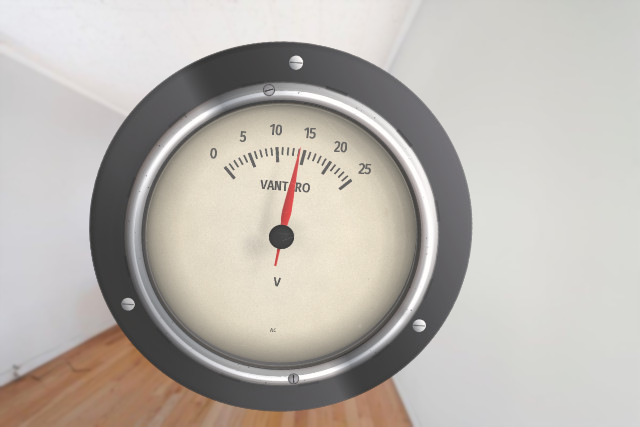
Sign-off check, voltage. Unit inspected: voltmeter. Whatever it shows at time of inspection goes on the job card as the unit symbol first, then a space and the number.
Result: V 14
